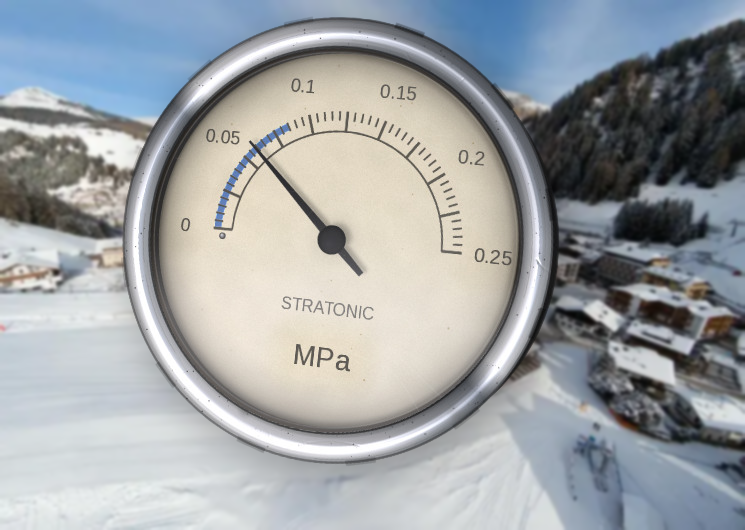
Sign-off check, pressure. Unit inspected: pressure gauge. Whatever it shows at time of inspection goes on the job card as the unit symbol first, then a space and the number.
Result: MPa 0.06
